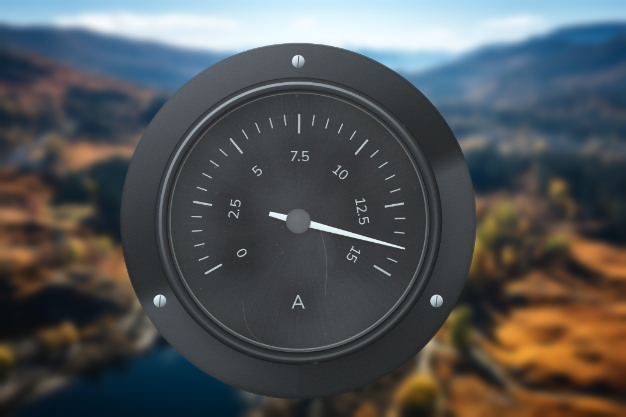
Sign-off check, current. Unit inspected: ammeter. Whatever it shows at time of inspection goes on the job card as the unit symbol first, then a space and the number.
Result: A 14
